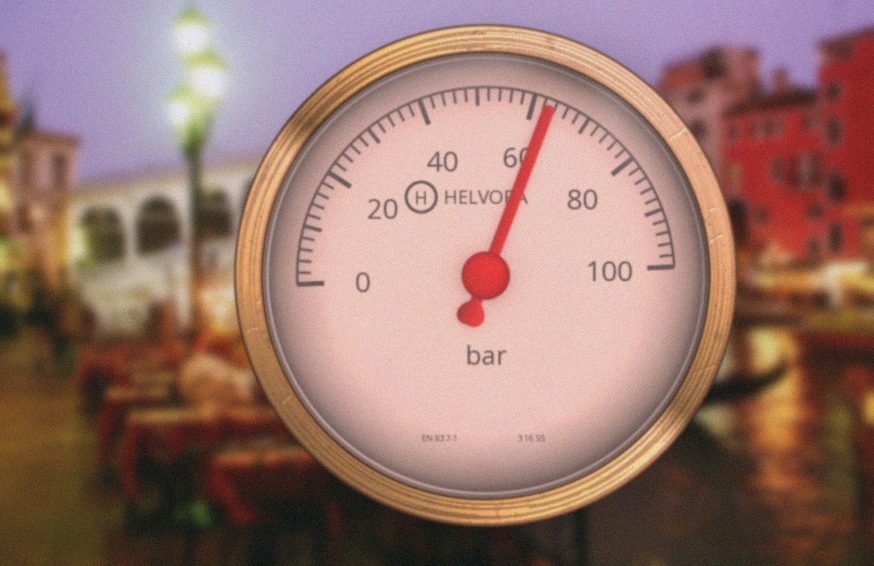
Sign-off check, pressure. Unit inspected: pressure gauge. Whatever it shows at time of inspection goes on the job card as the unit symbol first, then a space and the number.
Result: bar 63
